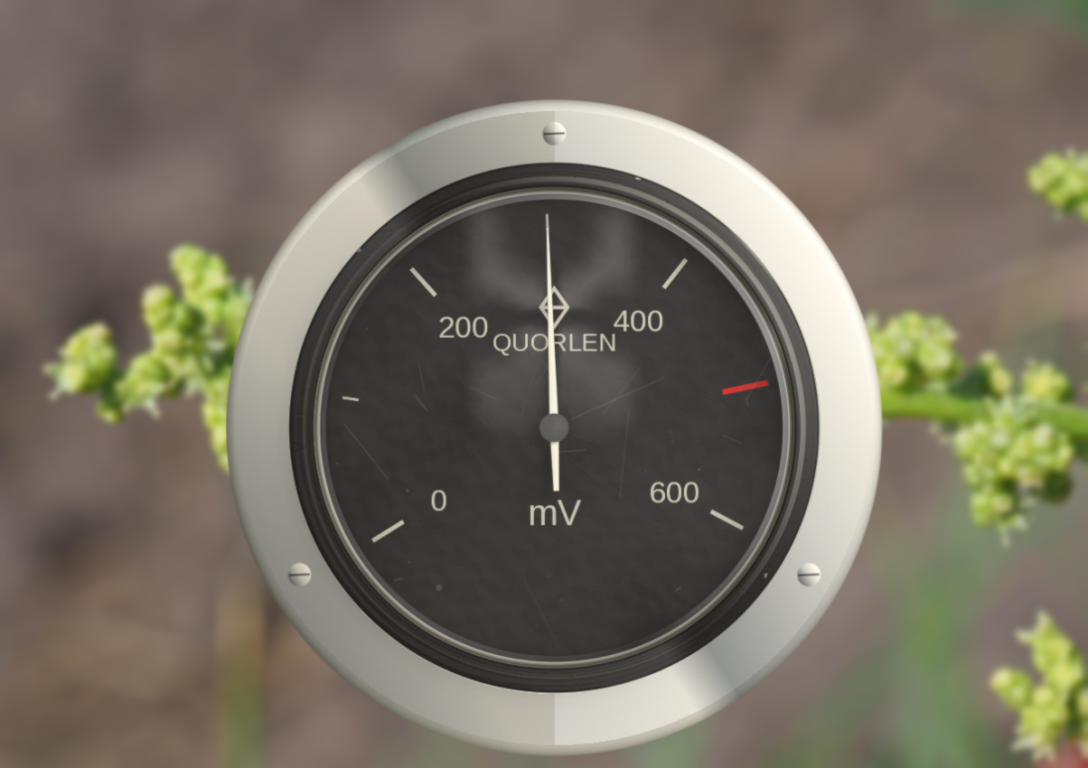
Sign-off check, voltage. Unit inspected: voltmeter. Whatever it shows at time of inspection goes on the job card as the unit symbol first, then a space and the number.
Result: mV 300
